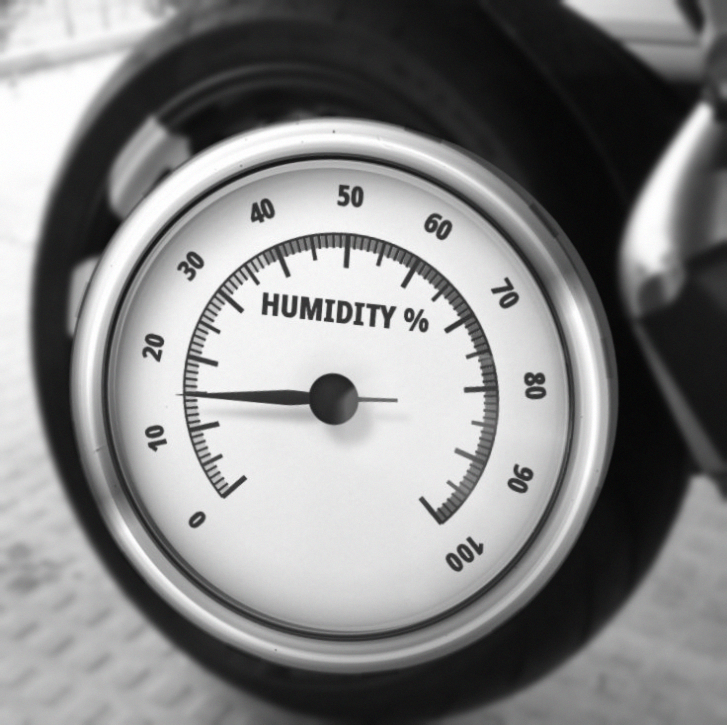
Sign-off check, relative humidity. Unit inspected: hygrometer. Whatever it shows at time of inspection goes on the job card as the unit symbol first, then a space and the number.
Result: % 15
